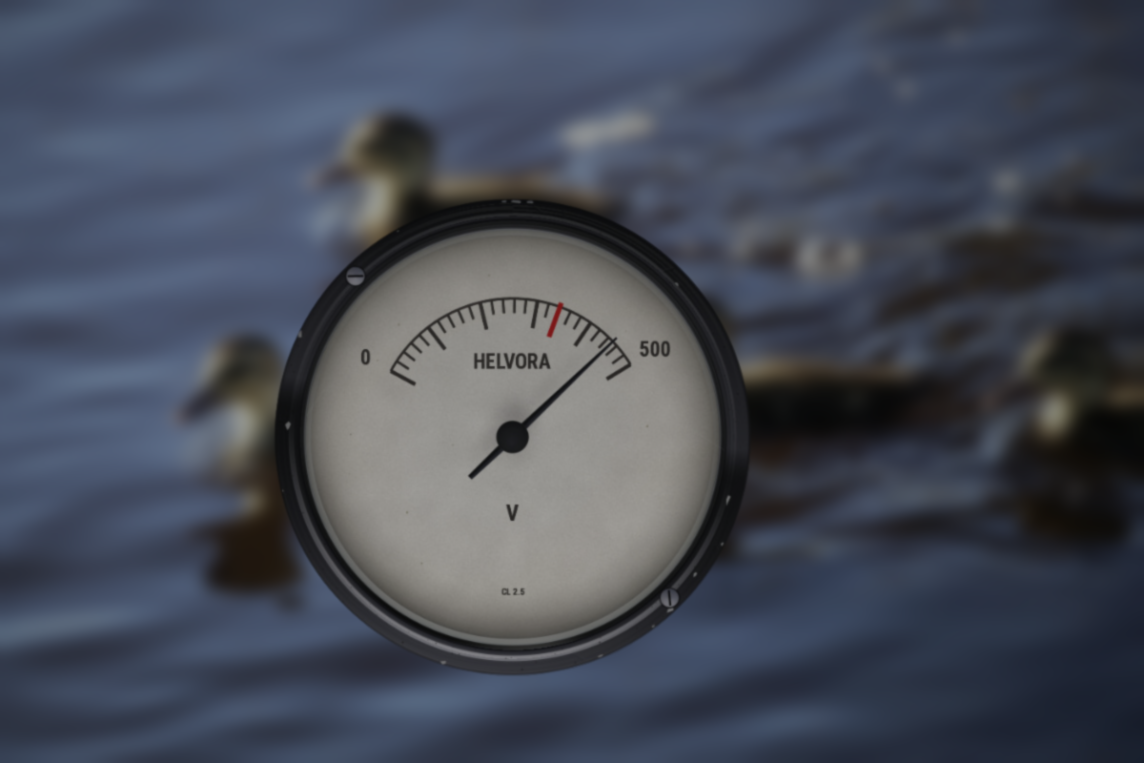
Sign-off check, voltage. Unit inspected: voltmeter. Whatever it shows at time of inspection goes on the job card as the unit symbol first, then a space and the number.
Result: V 450
